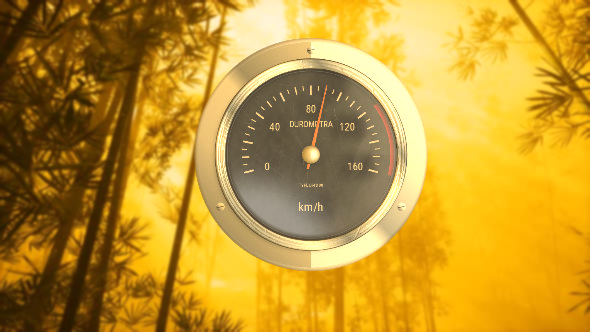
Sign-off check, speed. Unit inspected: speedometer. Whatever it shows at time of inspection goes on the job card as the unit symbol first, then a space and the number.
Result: km/h 90
